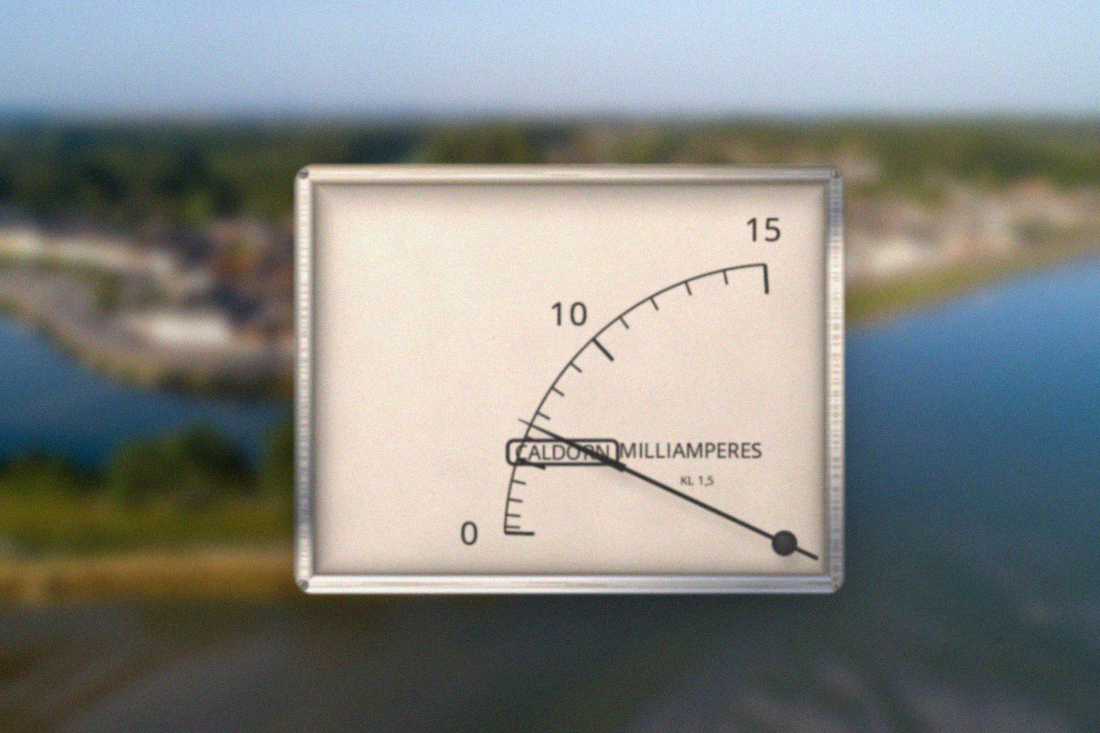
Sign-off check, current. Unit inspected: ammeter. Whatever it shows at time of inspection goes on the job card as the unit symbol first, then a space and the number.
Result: mA 6.5
